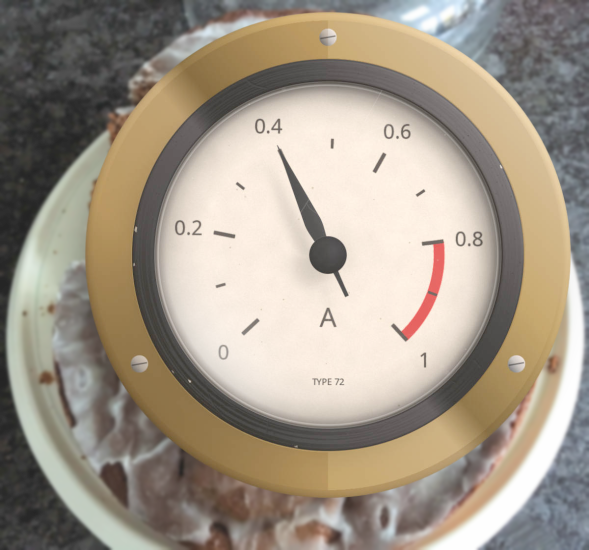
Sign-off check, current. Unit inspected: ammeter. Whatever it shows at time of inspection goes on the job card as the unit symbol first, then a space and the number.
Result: A 0.4
